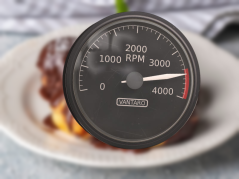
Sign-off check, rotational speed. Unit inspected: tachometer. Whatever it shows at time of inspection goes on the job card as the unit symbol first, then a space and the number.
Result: rpm 3500
